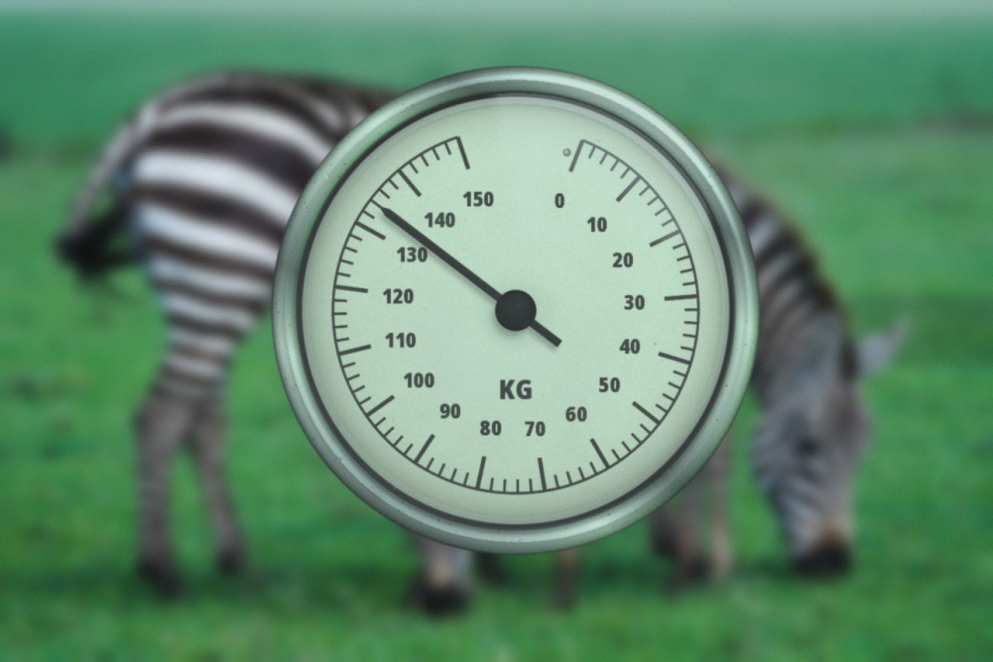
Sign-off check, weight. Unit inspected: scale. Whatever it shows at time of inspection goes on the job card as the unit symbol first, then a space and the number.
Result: kg 134
